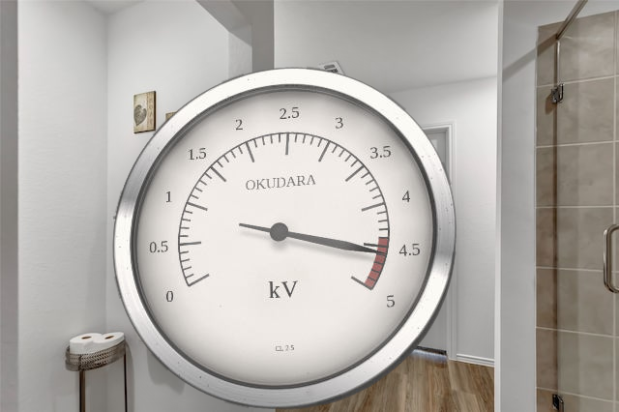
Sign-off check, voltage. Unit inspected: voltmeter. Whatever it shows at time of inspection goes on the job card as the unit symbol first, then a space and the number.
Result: kV 4.6
